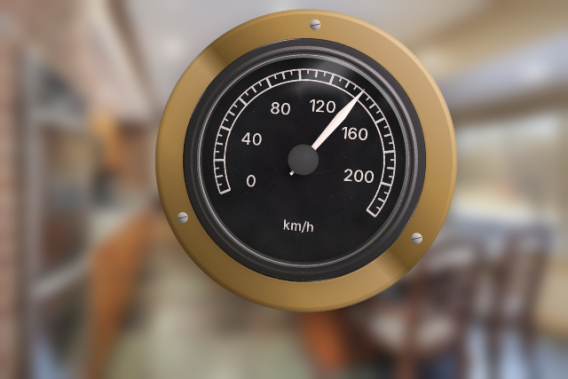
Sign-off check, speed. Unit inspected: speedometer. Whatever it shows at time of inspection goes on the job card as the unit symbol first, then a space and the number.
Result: km/h 140
